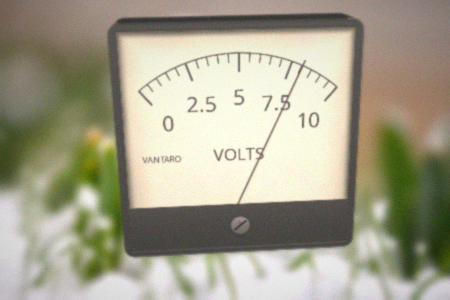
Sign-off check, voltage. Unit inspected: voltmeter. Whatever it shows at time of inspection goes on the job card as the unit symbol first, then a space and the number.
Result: V 8
